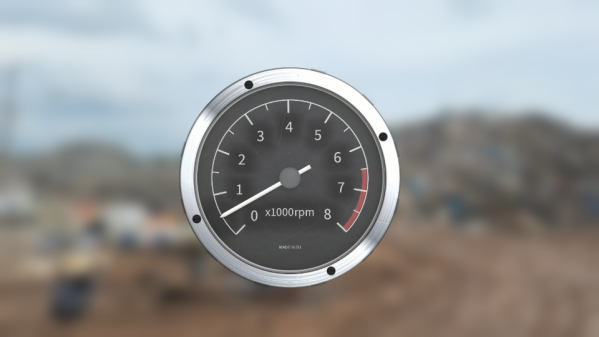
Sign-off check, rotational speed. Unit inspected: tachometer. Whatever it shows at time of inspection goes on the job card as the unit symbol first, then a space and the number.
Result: rpm 500
